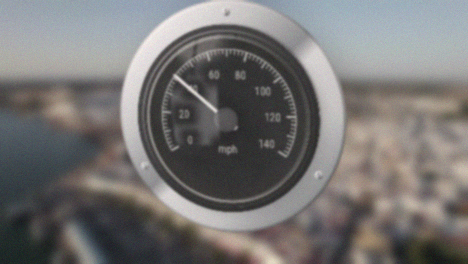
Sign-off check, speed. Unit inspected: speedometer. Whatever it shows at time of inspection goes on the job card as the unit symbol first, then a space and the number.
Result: mph 40
